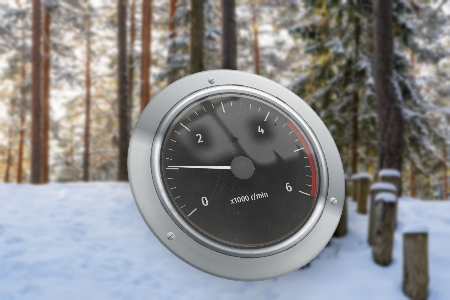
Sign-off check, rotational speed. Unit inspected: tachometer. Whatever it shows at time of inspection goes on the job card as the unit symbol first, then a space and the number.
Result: rpm 1000
